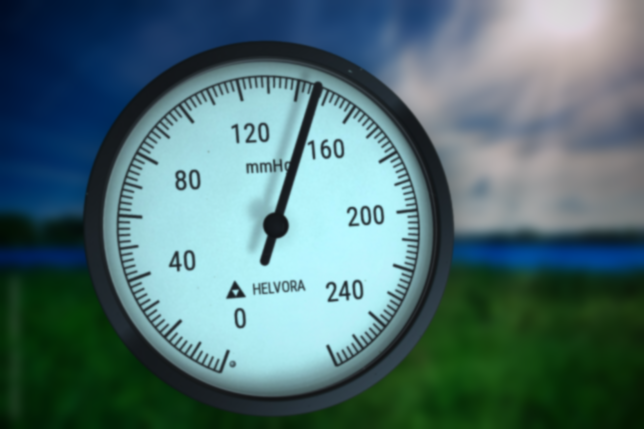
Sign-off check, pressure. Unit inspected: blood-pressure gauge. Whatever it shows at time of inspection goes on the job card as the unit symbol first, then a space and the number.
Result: mmHg 146
